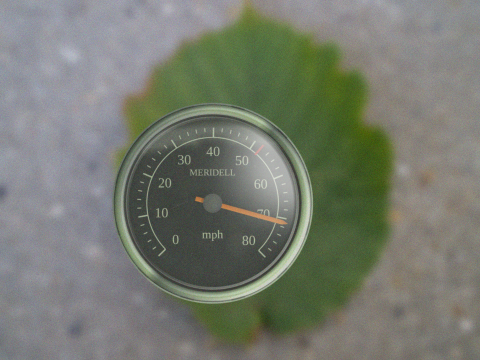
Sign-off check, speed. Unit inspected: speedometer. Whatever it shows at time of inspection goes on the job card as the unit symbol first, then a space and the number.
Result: mph 71
